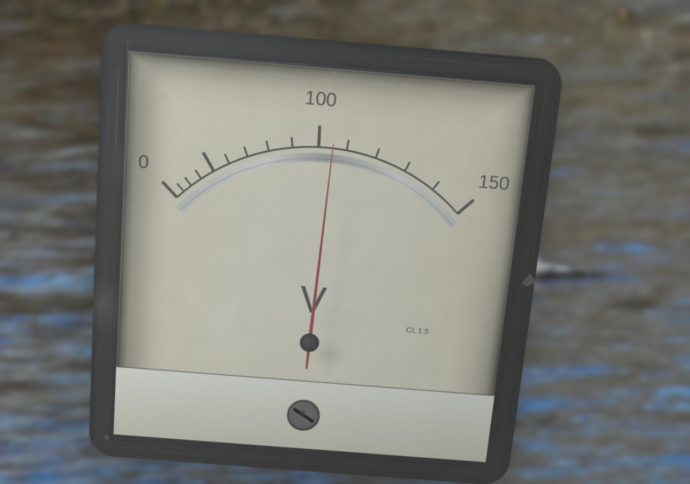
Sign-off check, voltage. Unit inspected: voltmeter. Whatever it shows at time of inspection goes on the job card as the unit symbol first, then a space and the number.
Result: V 105
